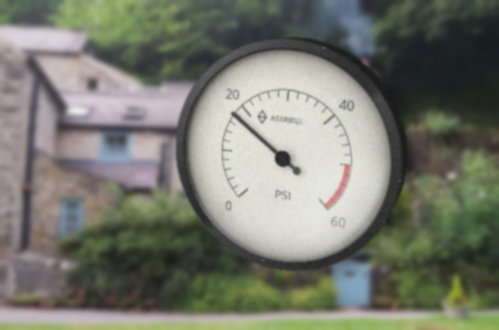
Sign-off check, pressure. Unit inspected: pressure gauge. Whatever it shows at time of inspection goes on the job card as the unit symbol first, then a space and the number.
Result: psi 18
